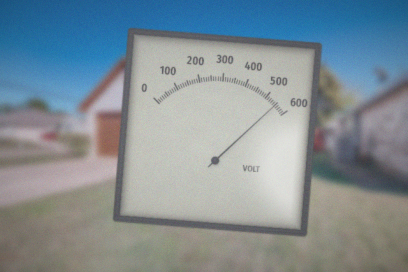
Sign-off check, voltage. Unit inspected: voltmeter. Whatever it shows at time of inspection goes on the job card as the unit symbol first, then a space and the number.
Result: V 550
